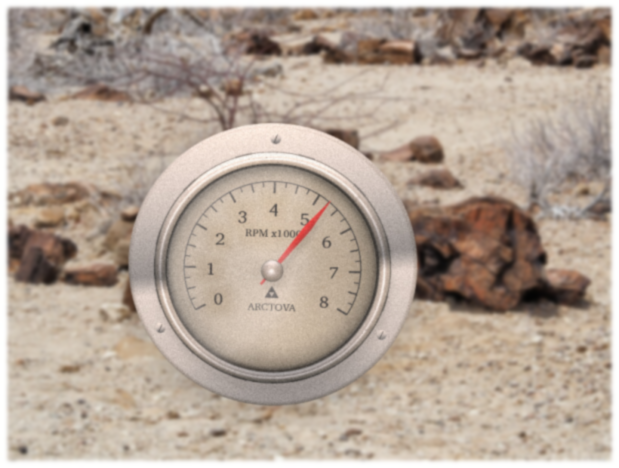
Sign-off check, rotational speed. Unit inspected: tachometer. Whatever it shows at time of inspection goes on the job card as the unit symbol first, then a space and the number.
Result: rpm 5250
